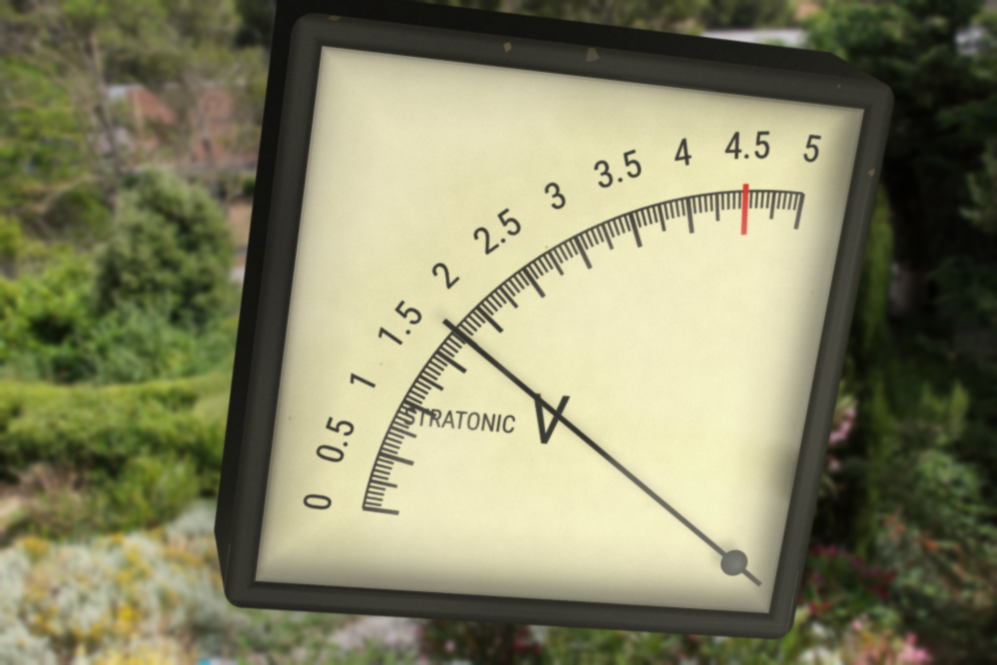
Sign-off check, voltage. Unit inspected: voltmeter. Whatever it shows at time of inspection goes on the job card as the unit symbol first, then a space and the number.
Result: V 1.75
